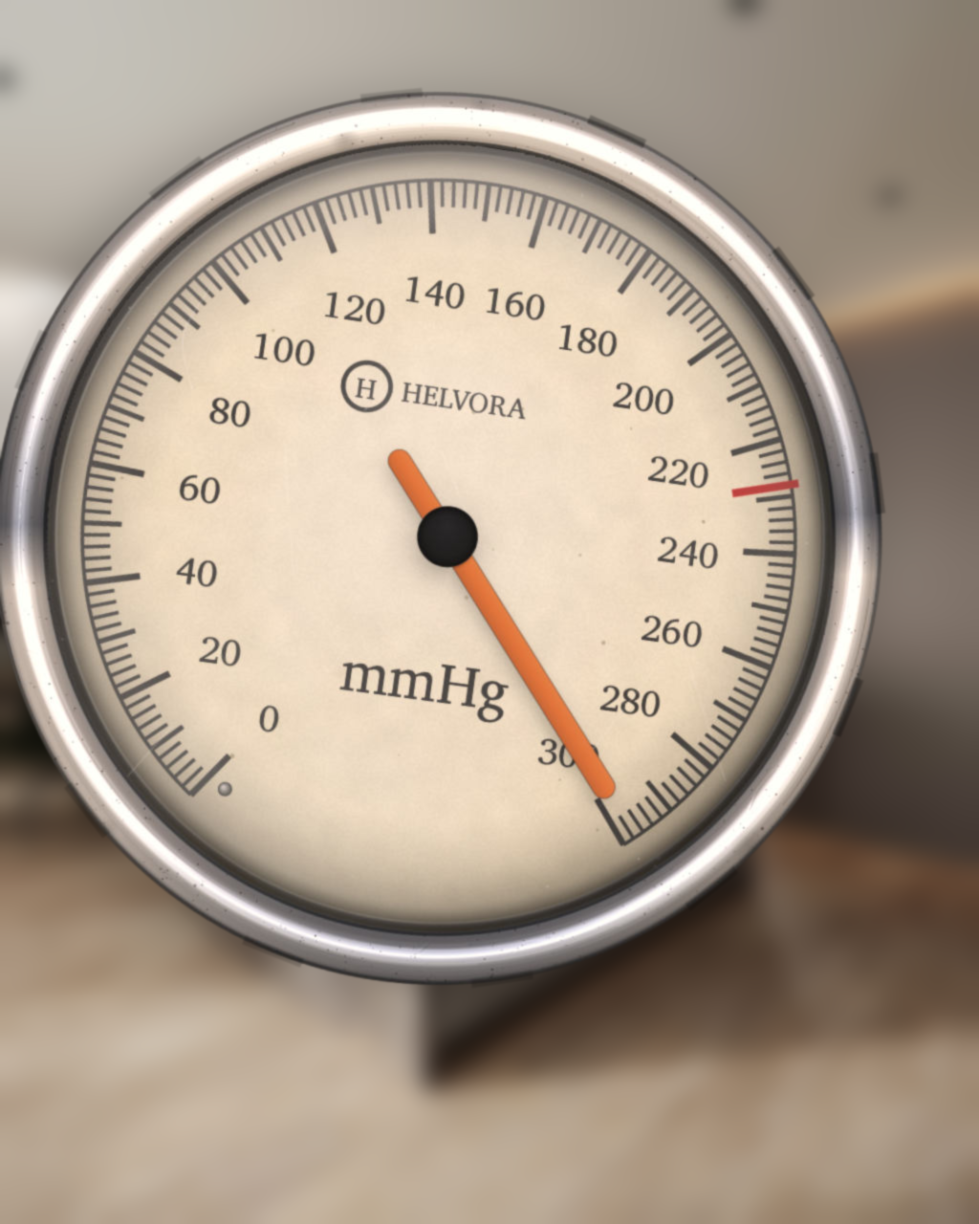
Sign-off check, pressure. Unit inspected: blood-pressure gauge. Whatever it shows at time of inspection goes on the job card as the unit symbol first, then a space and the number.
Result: mmHg 298
